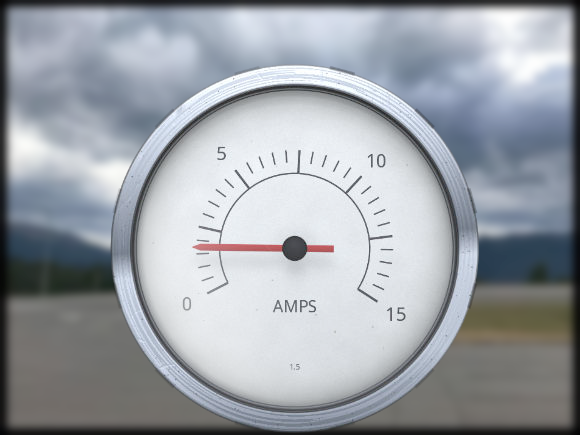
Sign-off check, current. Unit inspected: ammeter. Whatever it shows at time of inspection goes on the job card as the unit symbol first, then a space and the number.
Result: A 1.75
